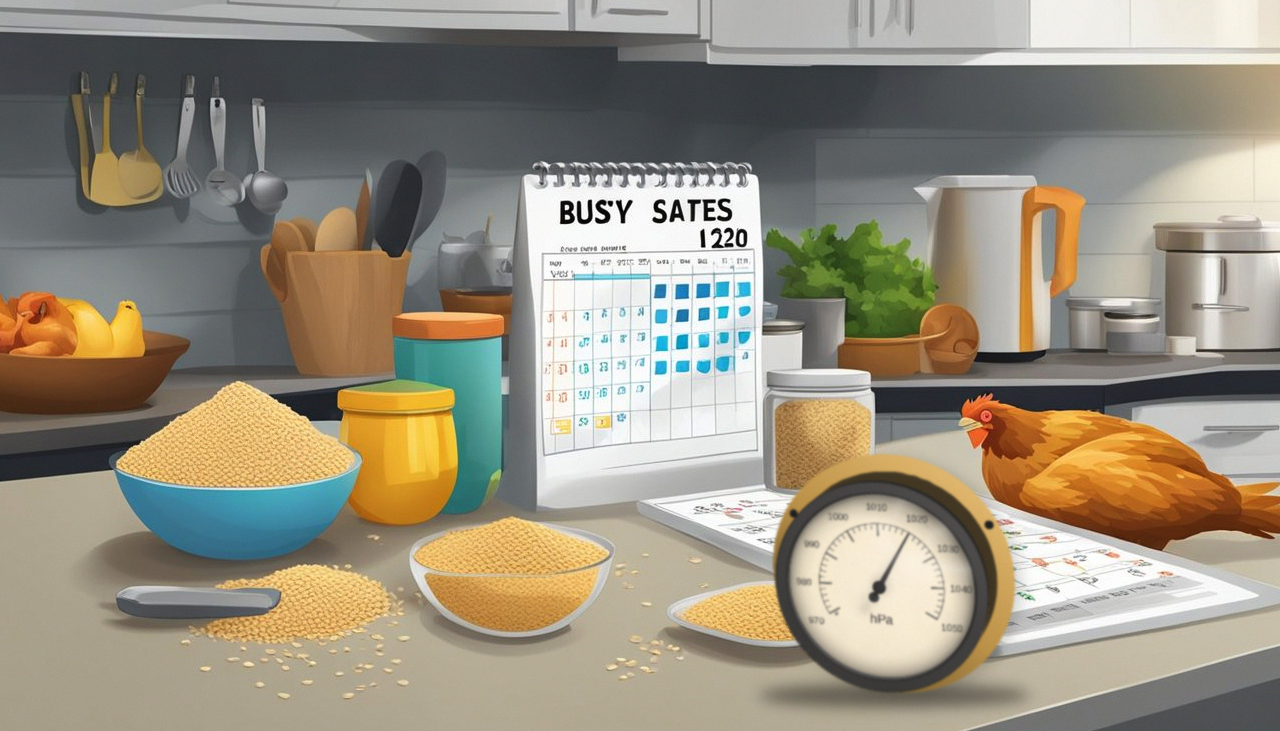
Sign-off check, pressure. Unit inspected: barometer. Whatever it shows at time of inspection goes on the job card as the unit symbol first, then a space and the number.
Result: hPa 1020
